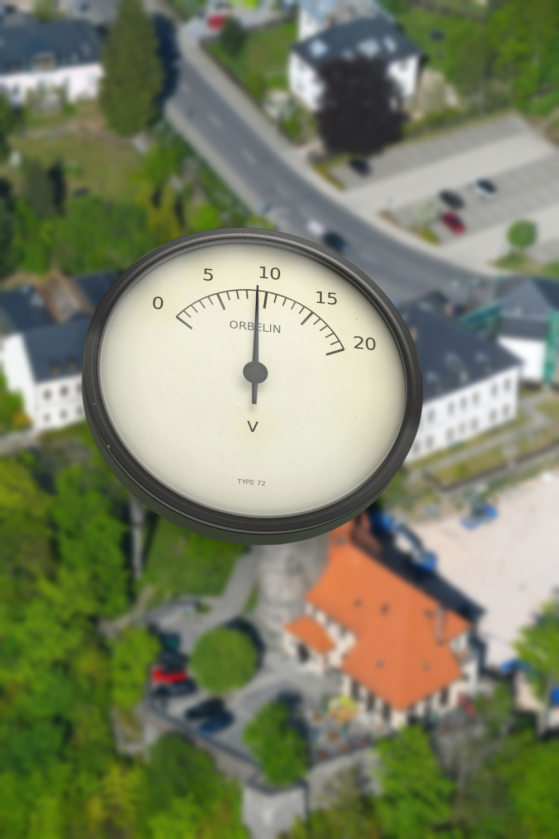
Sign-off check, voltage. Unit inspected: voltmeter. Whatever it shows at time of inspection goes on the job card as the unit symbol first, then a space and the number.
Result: V 9
